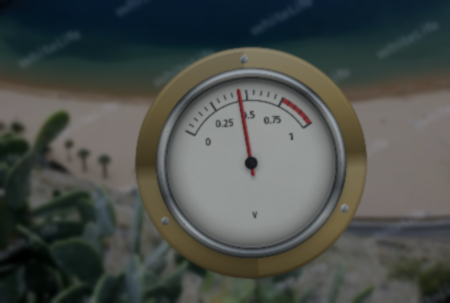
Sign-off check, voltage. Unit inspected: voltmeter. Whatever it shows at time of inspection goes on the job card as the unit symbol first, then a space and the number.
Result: V 0.45
